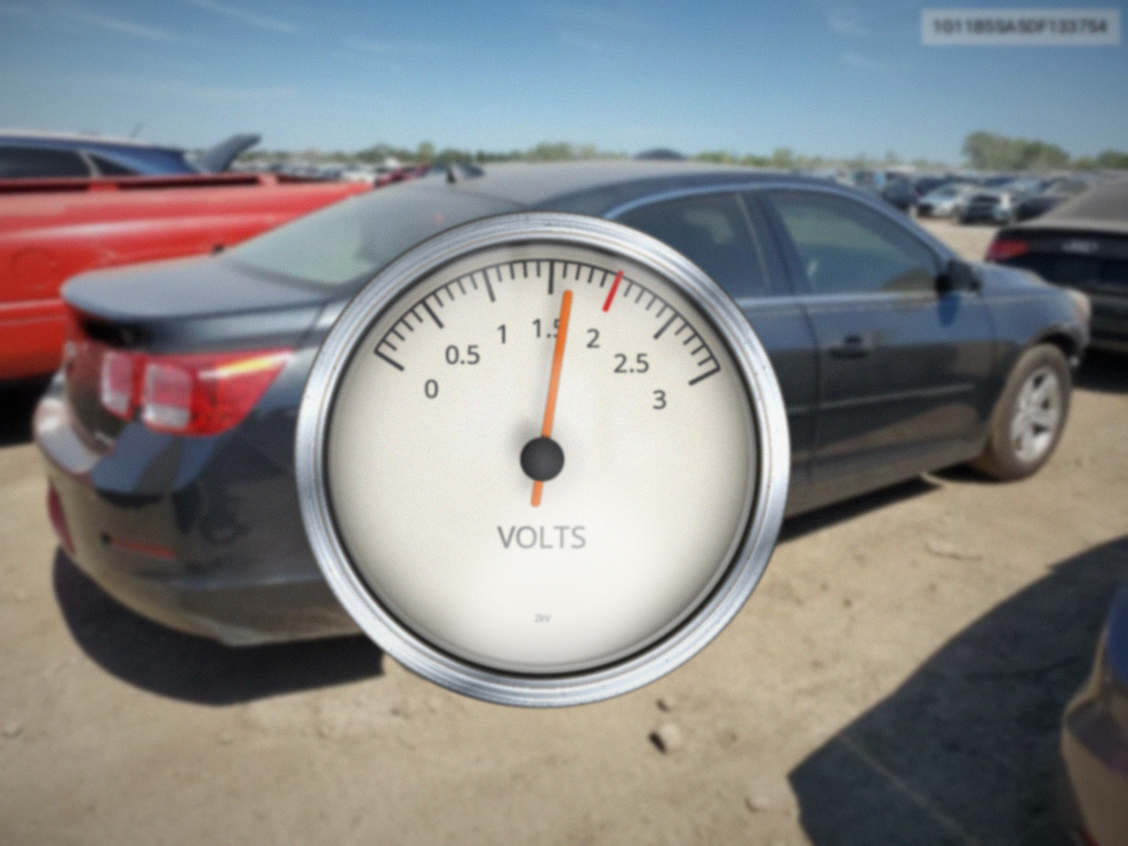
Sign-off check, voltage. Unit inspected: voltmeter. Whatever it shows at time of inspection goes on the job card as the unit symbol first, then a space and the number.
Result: V 1.65
